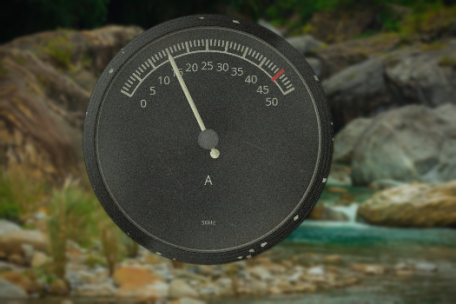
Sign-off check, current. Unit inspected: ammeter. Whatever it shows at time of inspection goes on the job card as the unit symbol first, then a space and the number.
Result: A 15
